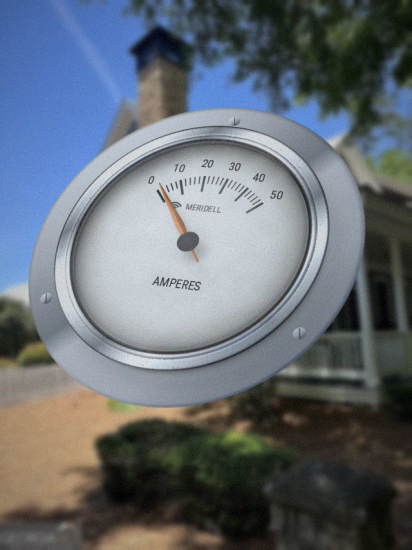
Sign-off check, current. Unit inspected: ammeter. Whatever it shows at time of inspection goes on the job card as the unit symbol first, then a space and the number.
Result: A 2
